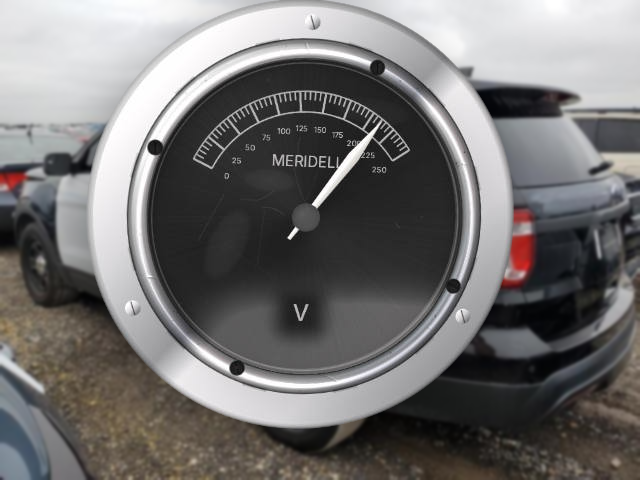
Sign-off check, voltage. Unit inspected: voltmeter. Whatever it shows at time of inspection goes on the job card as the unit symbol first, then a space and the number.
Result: V 210
